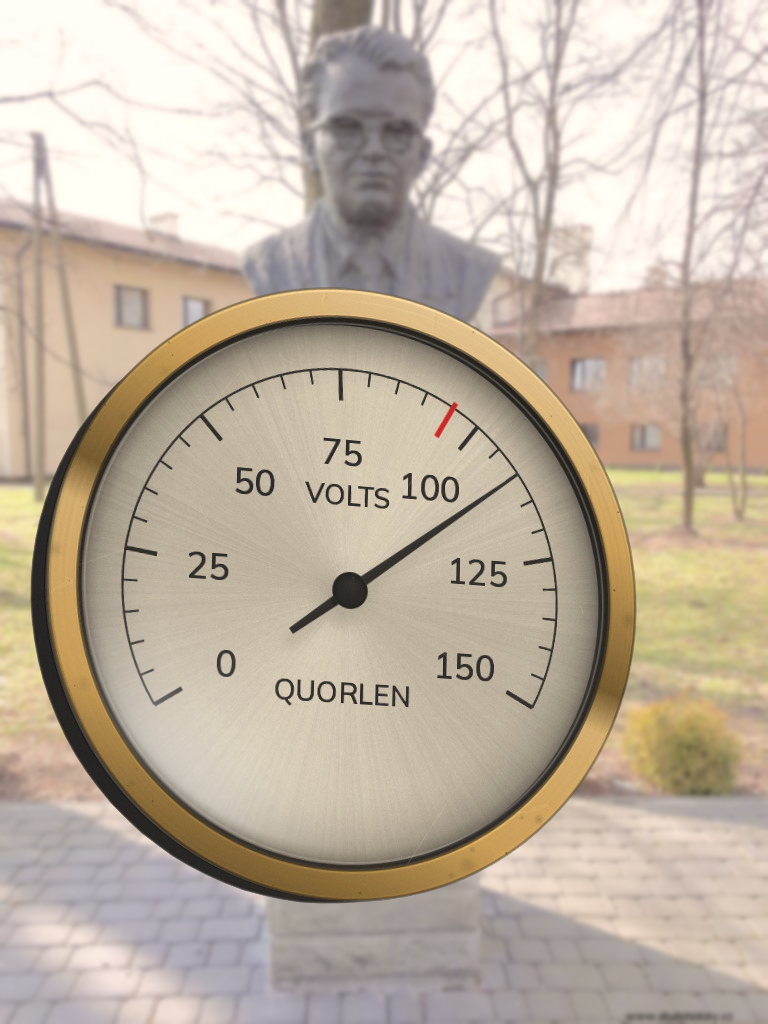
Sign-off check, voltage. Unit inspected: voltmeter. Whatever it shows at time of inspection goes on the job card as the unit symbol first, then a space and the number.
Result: V 110
